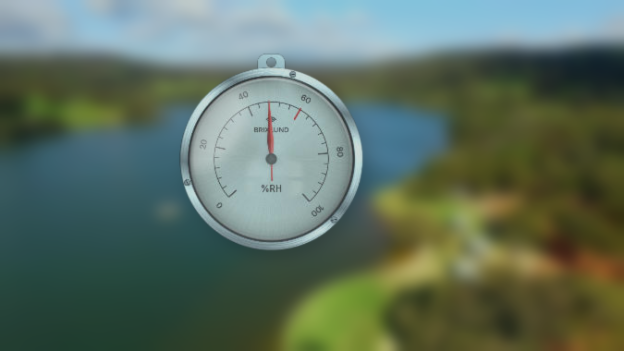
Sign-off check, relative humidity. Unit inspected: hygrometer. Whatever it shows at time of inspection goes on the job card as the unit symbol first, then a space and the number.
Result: % 48
